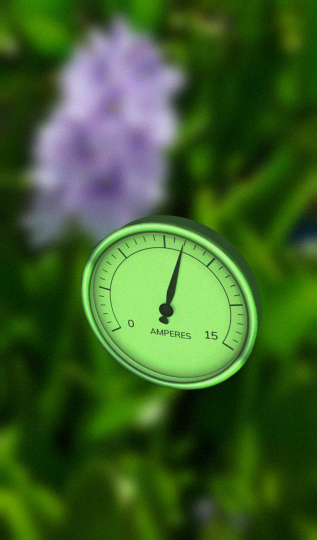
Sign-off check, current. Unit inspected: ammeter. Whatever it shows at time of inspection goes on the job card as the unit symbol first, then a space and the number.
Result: A 8.5
